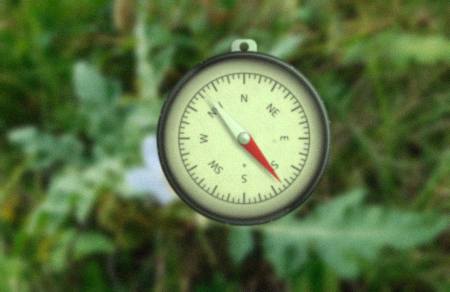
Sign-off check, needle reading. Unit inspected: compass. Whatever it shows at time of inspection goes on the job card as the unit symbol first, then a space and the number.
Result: ° 140
